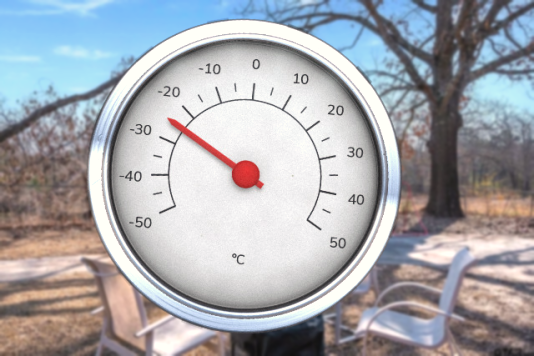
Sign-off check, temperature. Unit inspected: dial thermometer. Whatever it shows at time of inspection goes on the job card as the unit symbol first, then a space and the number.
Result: °C -25
